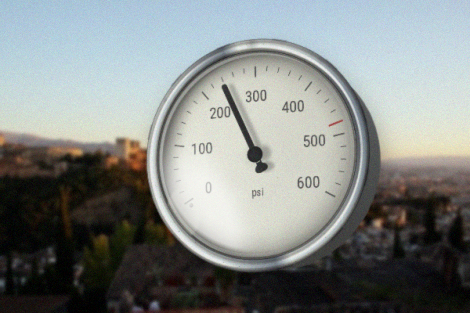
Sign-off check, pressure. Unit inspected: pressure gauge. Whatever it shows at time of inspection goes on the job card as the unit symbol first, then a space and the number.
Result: psi 240
